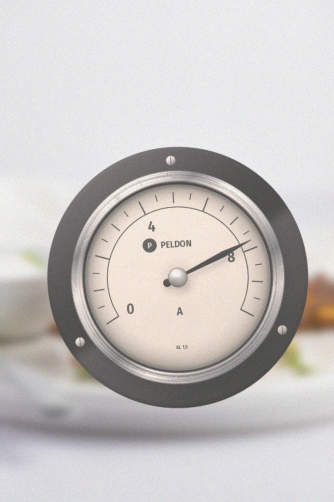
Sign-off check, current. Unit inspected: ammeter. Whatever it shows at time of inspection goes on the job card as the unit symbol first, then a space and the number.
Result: A 7.75
